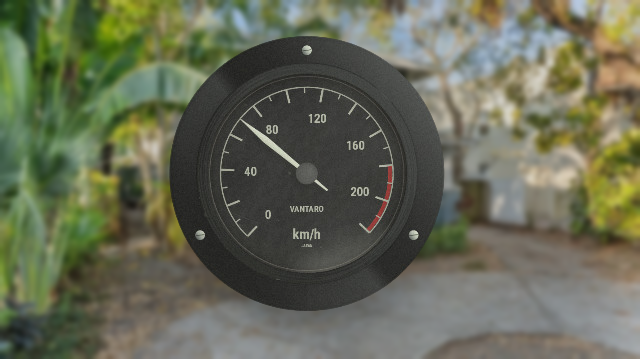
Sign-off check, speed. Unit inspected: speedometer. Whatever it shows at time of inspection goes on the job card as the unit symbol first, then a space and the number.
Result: km/h 70
